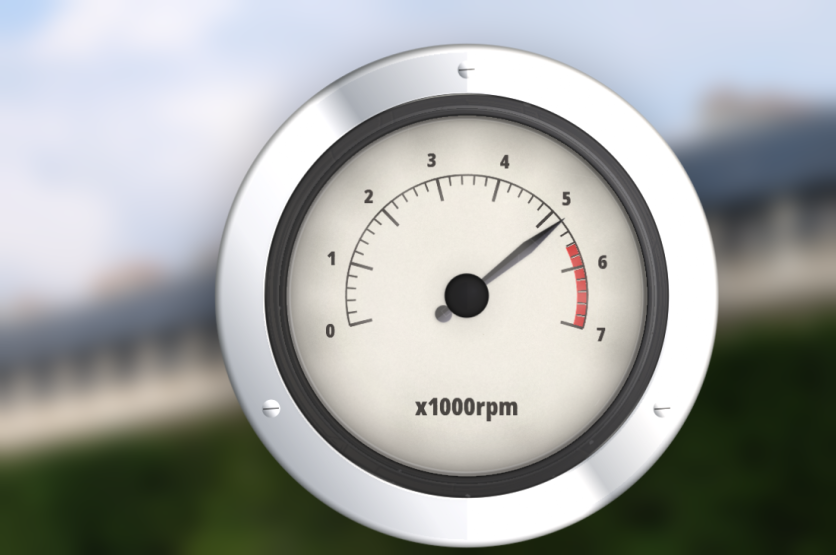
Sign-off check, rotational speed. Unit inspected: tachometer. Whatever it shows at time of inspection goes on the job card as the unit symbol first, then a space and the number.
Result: rpm 5200
